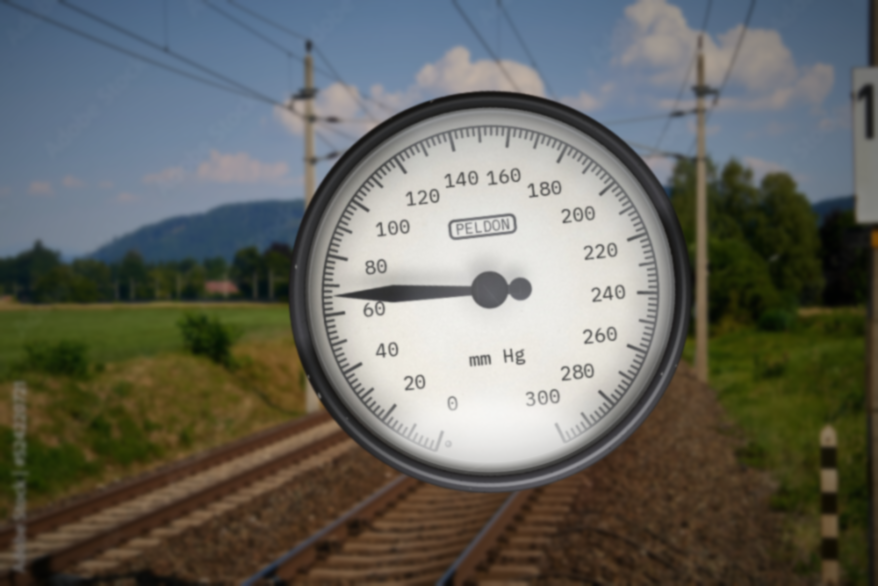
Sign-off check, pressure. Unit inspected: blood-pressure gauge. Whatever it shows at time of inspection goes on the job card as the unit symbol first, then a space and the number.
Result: mmHg 66
